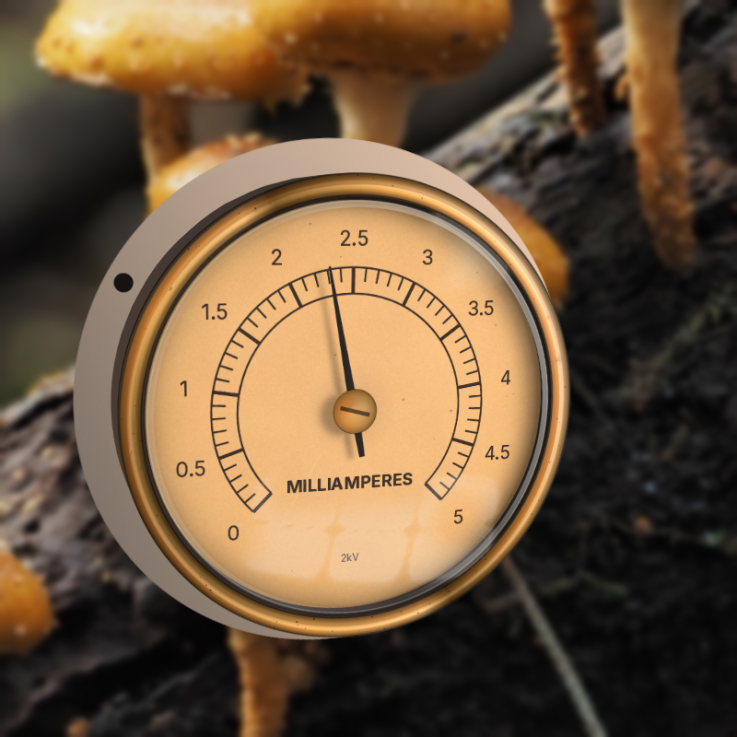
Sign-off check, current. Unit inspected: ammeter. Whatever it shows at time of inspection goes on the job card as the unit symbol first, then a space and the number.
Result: mA 2.3
